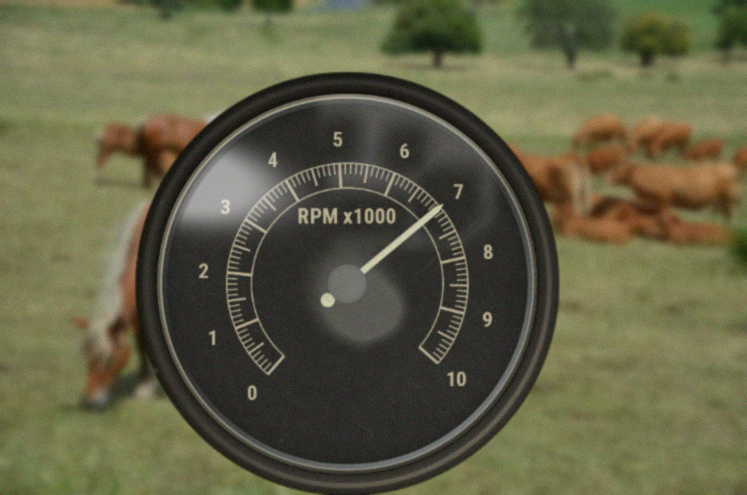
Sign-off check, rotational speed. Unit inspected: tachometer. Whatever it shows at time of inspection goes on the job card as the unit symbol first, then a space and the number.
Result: rpm 7000
